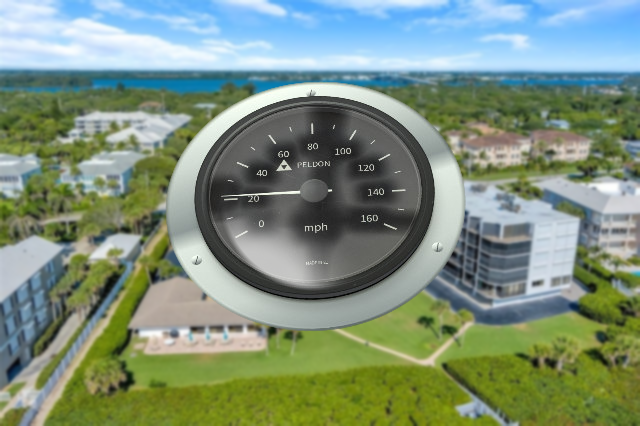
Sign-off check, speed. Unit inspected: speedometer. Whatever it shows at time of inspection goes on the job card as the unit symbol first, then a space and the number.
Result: mph 20
